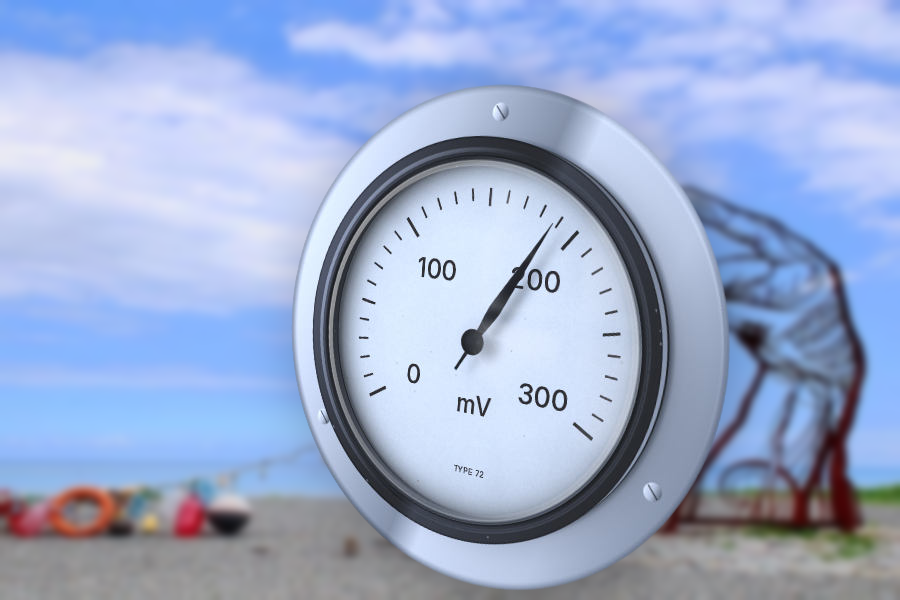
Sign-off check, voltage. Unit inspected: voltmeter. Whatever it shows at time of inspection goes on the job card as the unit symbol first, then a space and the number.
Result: mV 190
